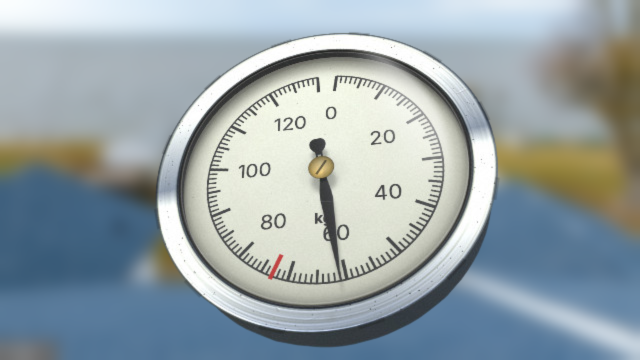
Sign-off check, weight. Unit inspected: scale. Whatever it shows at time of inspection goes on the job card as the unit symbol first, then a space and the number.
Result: kg 61
